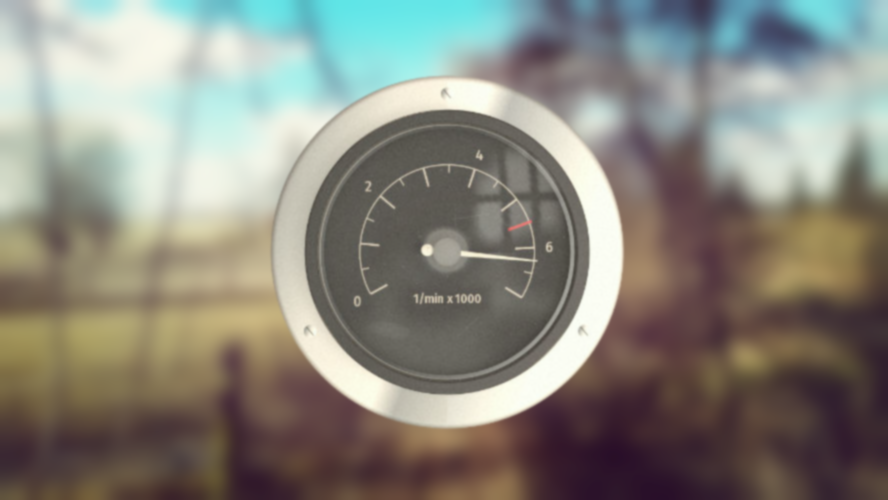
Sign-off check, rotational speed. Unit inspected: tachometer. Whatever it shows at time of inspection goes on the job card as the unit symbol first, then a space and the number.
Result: rpm 6250
